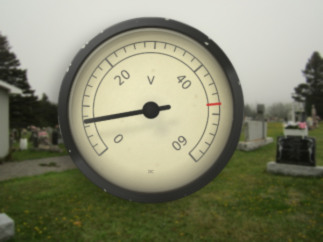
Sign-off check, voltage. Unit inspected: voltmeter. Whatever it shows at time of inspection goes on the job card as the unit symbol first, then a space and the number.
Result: V 7
